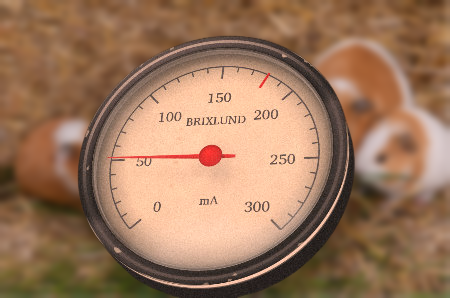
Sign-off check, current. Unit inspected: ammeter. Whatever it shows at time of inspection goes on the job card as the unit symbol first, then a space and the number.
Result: mA 50
